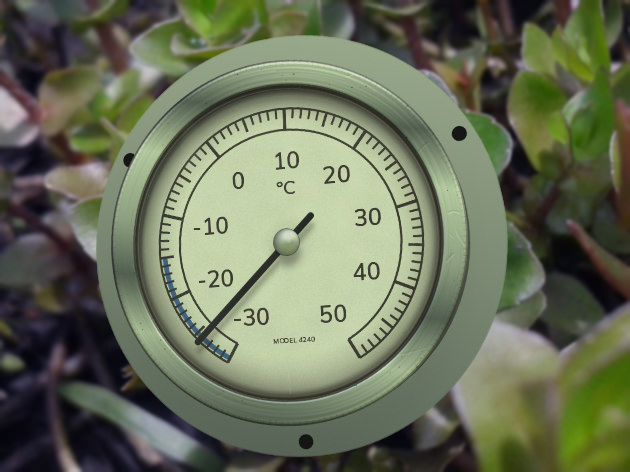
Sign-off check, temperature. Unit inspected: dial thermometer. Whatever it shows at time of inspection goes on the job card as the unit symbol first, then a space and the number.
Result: °C -26
